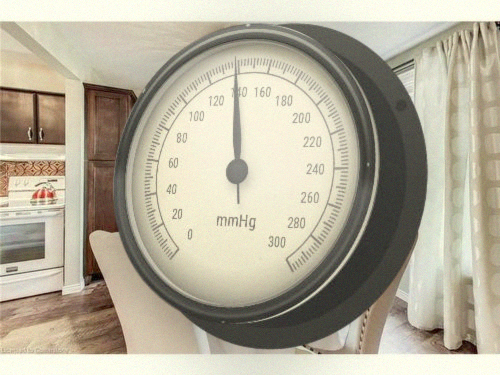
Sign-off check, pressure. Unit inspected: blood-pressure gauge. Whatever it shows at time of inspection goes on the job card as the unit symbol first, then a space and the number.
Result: mmHg 140
